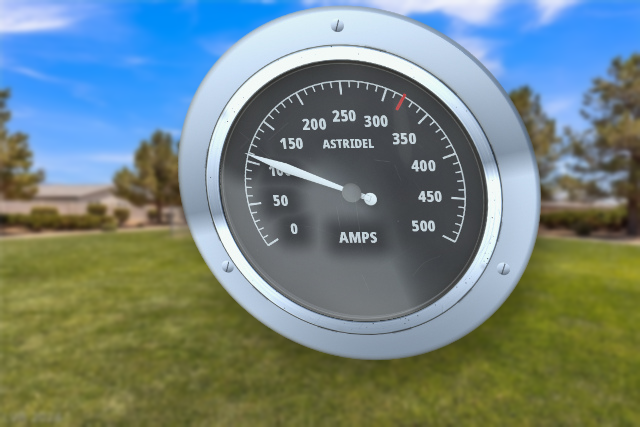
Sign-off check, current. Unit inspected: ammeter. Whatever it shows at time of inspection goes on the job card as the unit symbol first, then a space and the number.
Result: A 110
